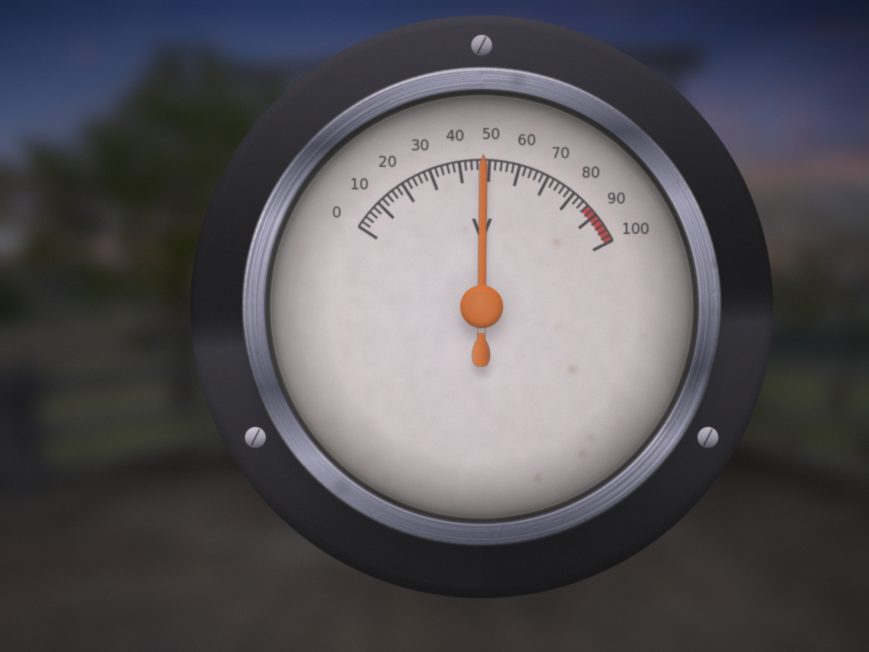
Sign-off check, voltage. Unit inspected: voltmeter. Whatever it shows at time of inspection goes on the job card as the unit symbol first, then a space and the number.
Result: V 48
